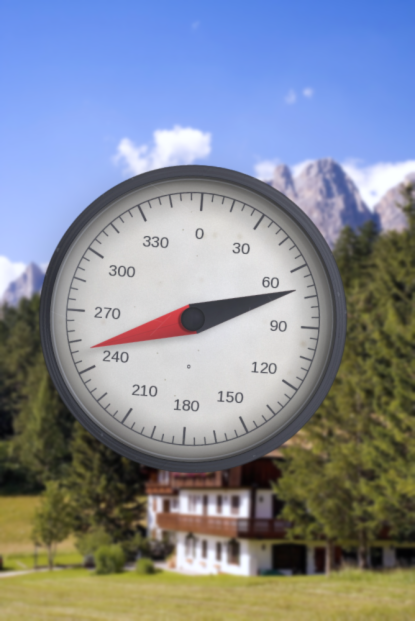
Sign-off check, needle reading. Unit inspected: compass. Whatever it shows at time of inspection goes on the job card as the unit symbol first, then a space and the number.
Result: ° 250
